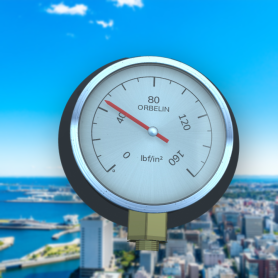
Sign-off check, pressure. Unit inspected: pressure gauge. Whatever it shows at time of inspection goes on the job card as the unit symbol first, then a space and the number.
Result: psi 45
